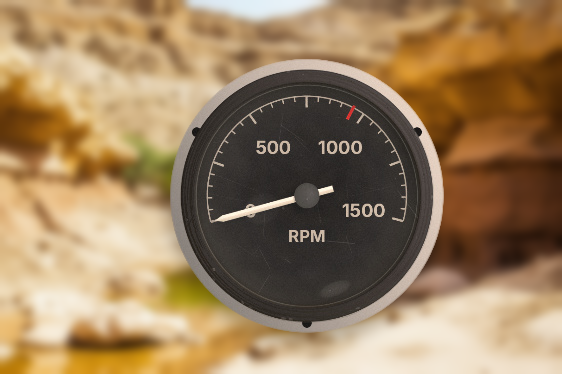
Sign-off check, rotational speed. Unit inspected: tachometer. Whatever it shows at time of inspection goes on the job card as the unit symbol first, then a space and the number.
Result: rpm 0
